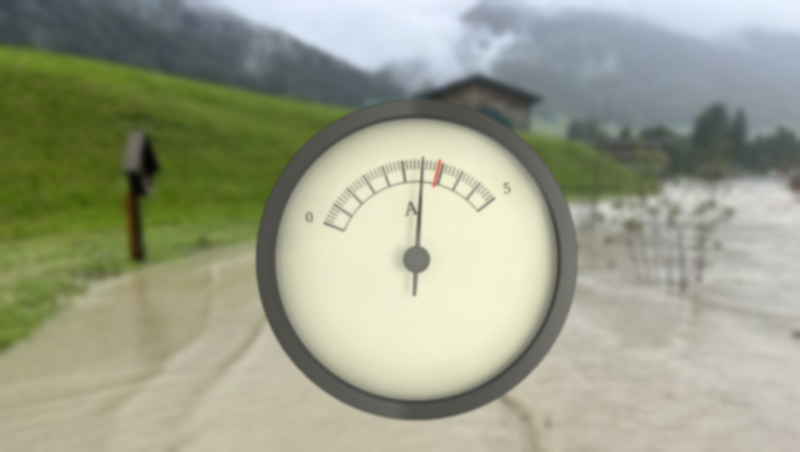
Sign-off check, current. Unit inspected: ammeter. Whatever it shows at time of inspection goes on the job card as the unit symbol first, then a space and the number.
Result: A 3
